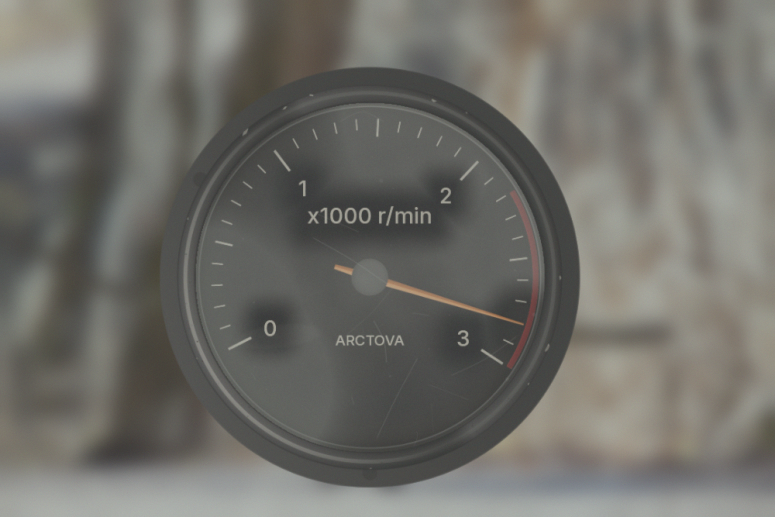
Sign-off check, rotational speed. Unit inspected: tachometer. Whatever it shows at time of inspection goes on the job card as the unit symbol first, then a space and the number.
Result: rpm 2800
